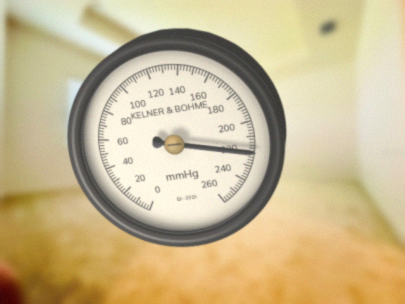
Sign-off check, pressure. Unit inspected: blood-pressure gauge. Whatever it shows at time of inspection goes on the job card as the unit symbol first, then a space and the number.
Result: mmHg 220
